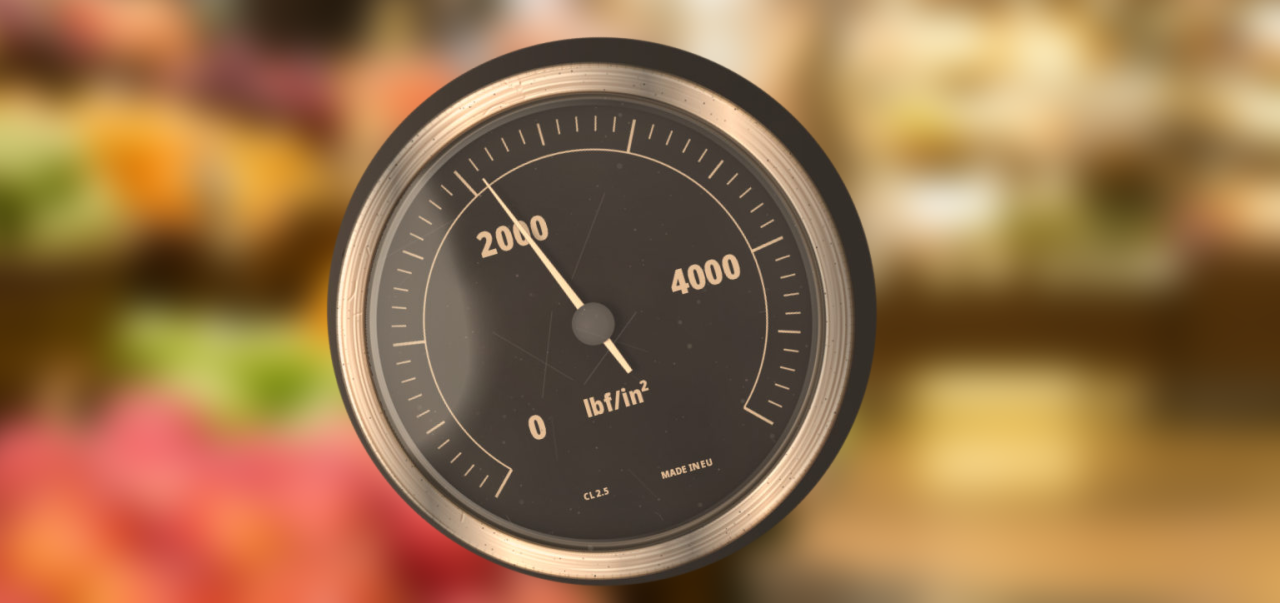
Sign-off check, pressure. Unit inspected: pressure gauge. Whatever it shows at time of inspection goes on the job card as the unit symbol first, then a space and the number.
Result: psi 2100
